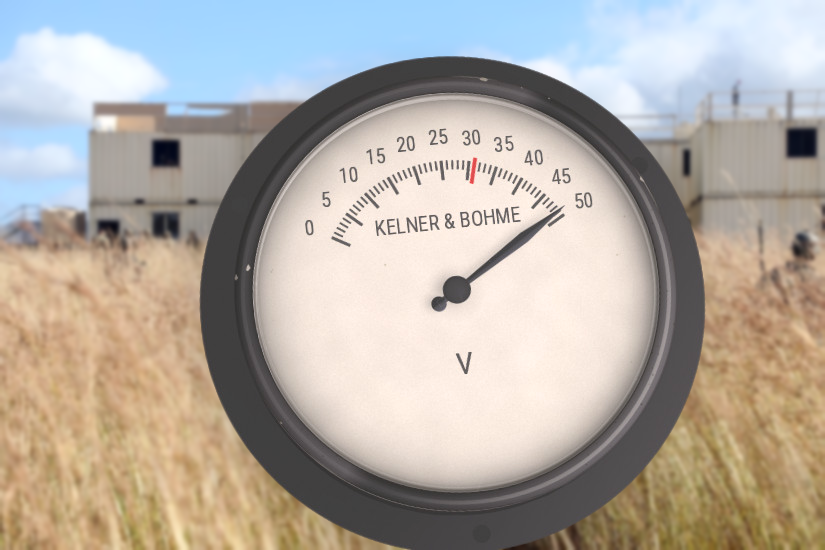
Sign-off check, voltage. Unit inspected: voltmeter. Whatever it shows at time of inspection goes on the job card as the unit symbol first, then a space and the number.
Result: V 49
